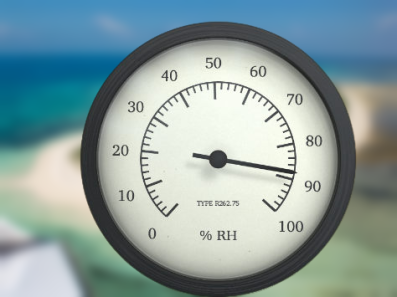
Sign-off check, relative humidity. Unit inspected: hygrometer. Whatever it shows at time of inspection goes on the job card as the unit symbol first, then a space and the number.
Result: % 88
